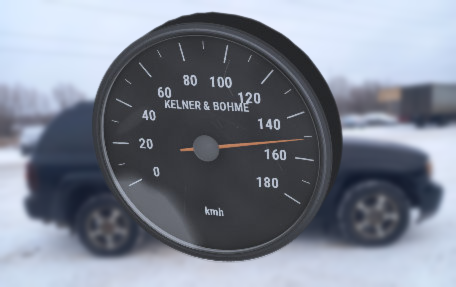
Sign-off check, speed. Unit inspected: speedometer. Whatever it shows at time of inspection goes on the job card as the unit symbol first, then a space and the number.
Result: km/h 150
